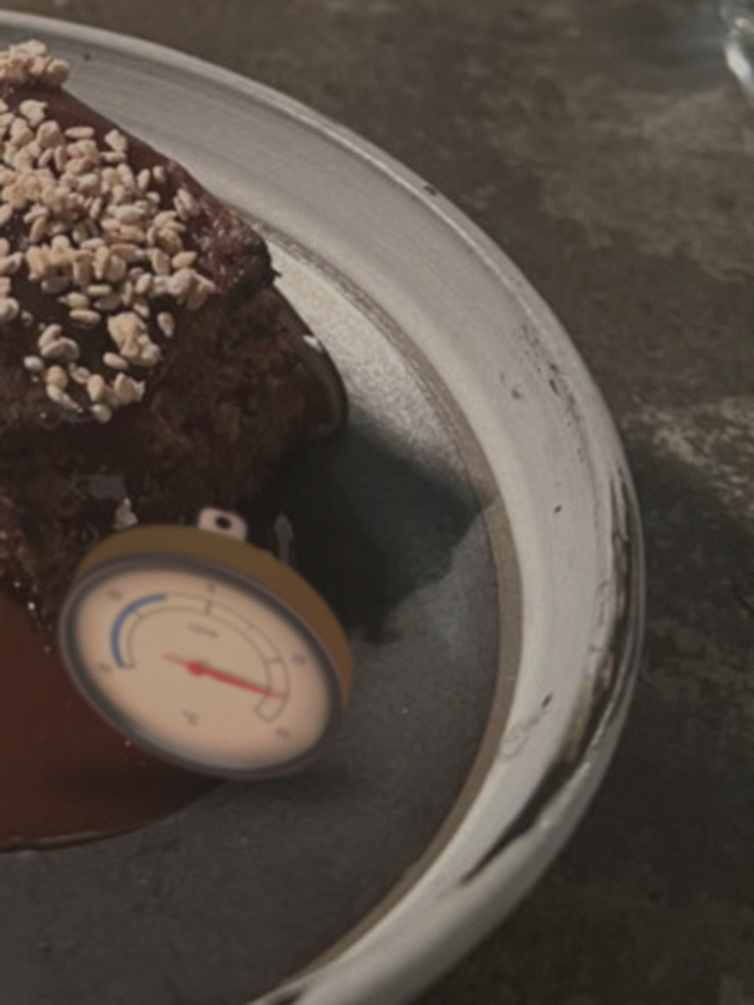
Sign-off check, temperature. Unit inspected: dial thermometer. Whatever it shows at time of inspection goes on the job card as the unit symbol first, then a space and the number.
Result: °C 30
